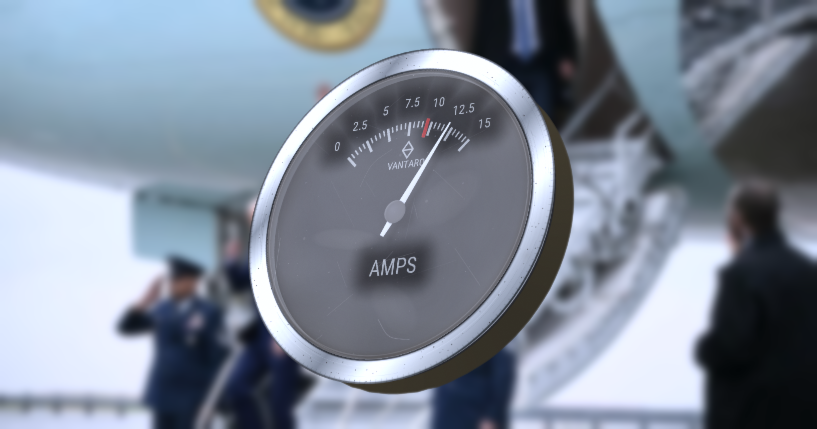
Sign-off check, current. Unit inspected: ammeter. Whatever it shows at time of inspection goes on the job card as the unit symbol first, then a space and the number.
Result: A 12.5
